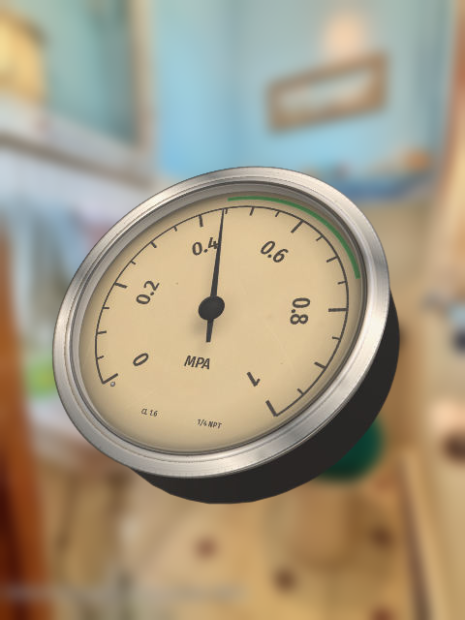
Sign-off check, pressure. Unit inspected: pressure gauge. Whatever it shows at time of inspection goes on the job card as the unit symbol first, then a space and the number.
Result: MPa 0.45
